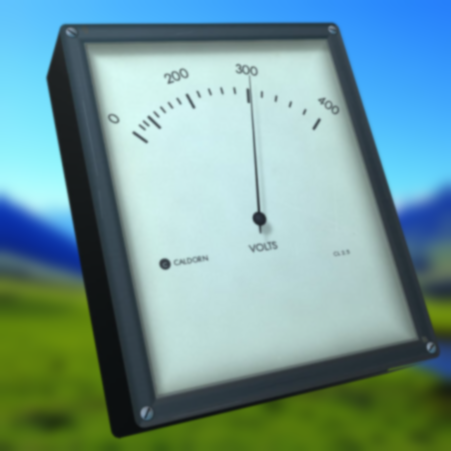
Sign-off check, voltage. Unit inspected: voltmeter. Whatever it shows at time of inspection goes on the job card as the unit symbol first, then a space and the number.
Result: V 300
